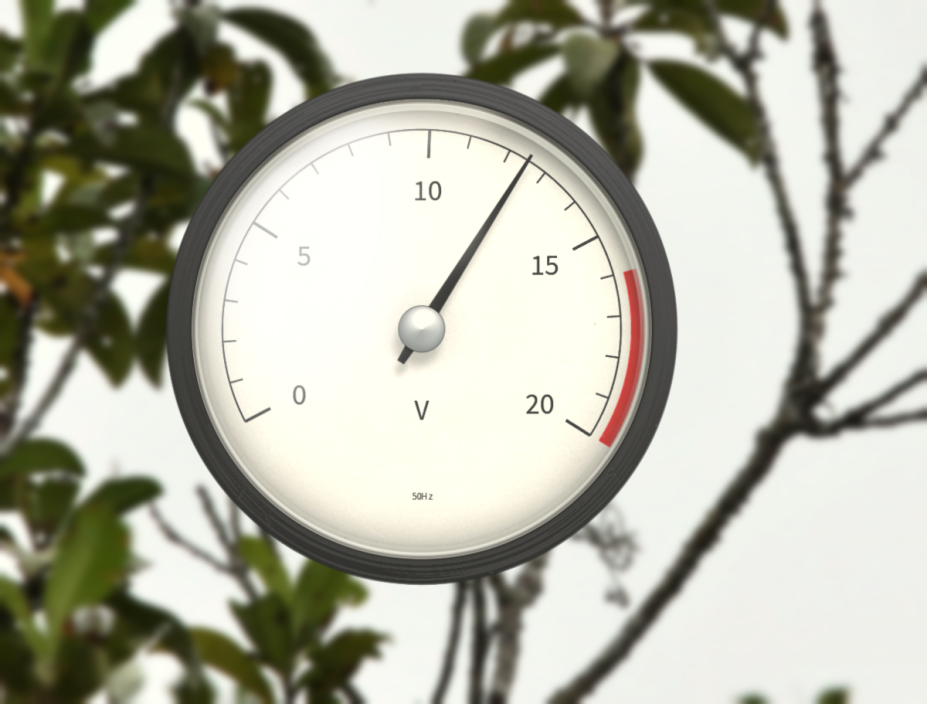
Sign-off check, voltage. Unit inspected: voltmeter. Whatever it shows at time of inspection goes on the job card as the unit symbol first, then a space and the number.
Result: V 12.5
